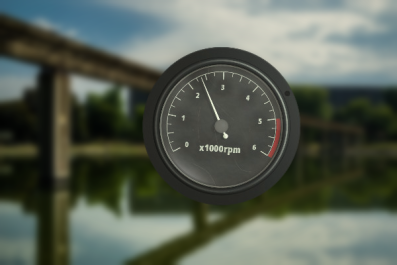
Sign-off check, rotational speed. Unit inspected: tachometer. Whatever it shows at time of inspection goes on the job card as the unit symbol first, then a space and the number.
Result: rpm 2375
